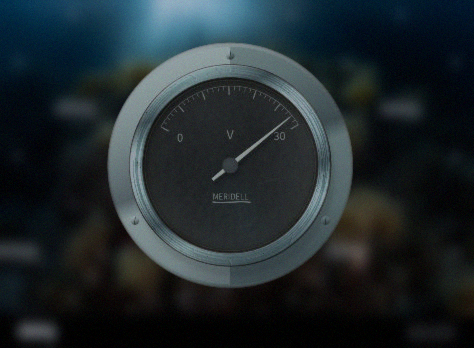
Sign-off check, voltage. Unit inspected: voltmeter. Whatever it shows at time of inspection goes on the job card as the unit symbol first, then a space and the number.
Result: V 28
